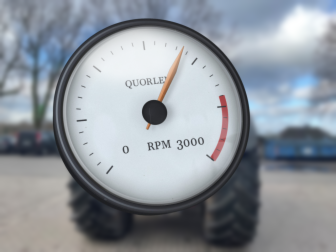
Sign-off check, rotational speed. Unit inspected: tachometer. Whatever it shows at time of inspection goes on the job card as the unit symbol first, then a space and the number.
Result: rpm 1850
